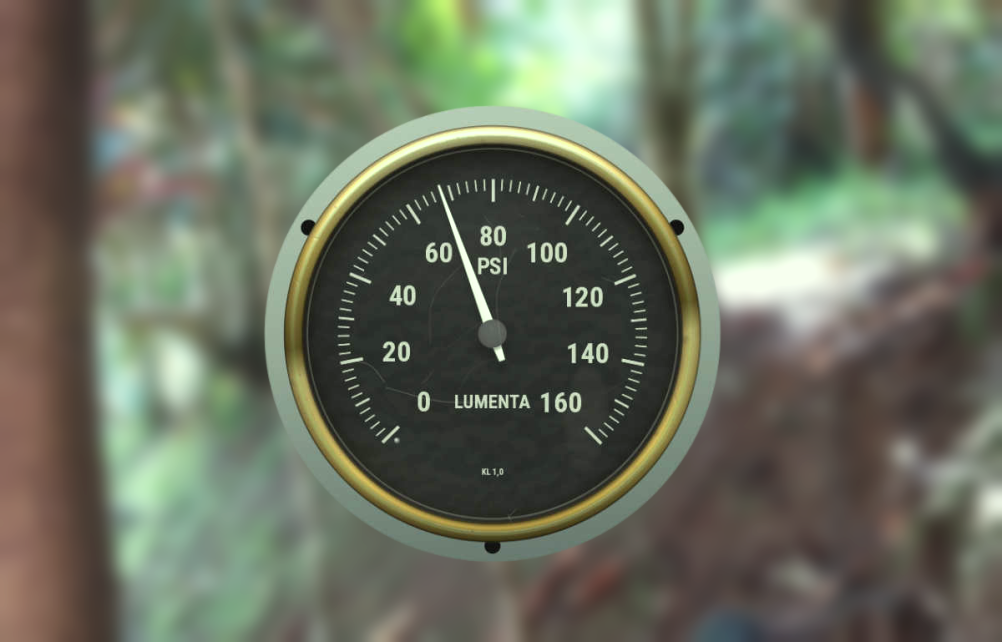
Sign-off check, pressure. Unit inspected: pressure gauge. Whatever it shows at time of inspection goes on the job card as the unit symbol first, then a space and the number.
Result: psi 68
